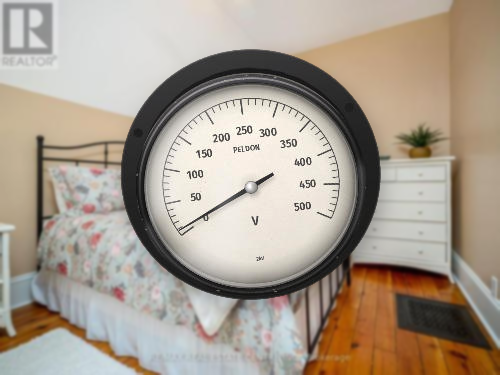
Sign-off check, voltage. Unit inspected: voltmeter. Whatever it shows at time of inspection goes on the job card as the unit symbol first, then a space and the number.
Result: V 10
